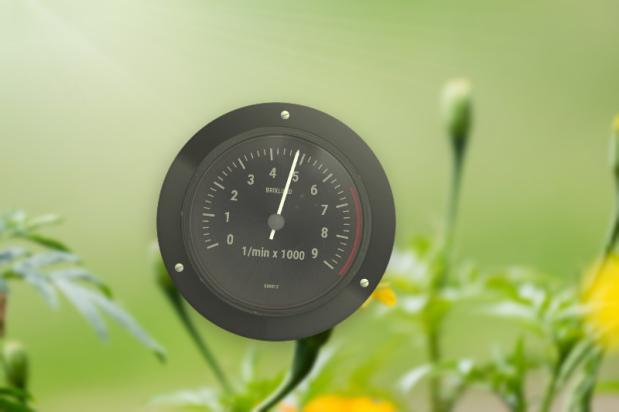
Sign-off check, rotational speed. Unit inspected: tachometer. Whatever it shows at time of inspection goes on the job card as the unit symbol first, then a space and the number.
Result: rpm 4800
